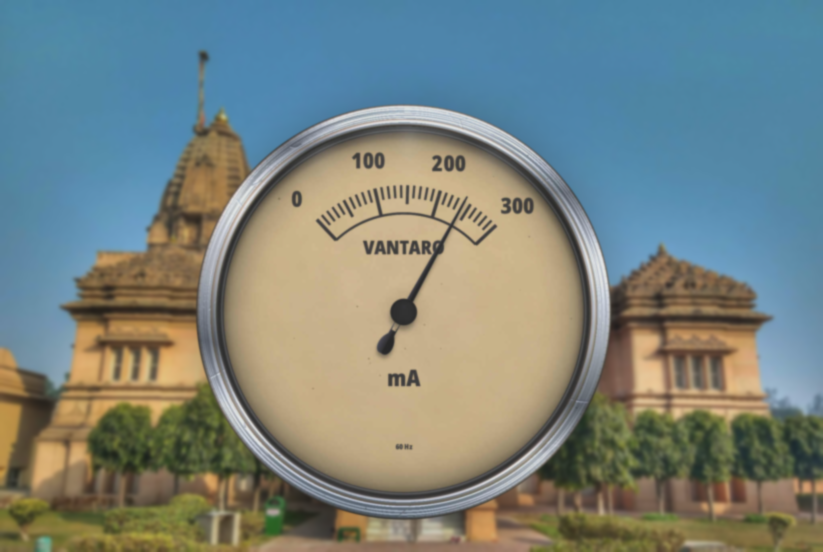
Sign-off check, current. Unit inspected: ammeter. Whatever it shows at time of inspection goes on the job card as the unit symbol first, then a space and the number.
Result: mA 240
